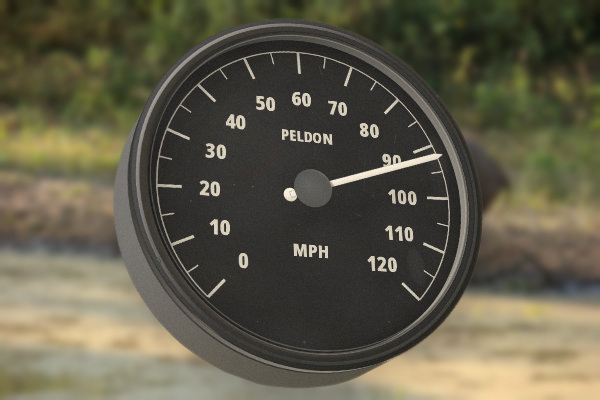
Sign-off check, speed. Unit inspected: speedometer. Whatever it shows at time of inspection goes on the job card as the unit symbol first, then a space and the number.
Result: mph 92.5
